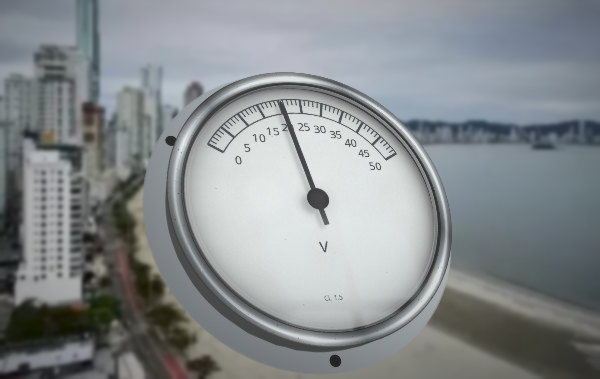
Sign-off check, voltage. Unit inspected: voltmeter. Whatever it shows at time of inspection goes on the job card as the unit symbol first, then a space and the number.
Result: V 20
